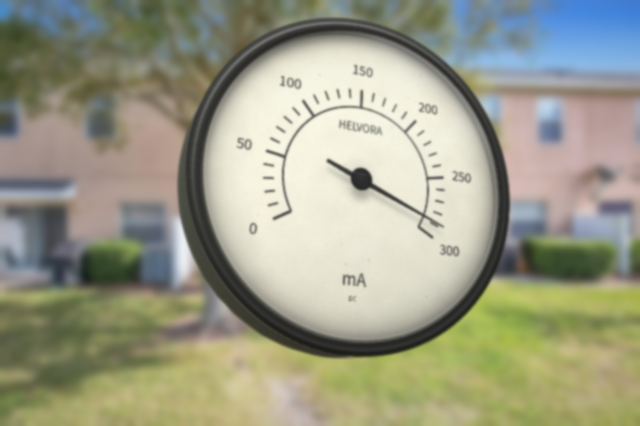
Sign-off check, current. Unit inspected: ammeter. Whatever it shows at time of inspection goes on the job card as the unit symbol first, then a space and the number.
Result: mA 290
